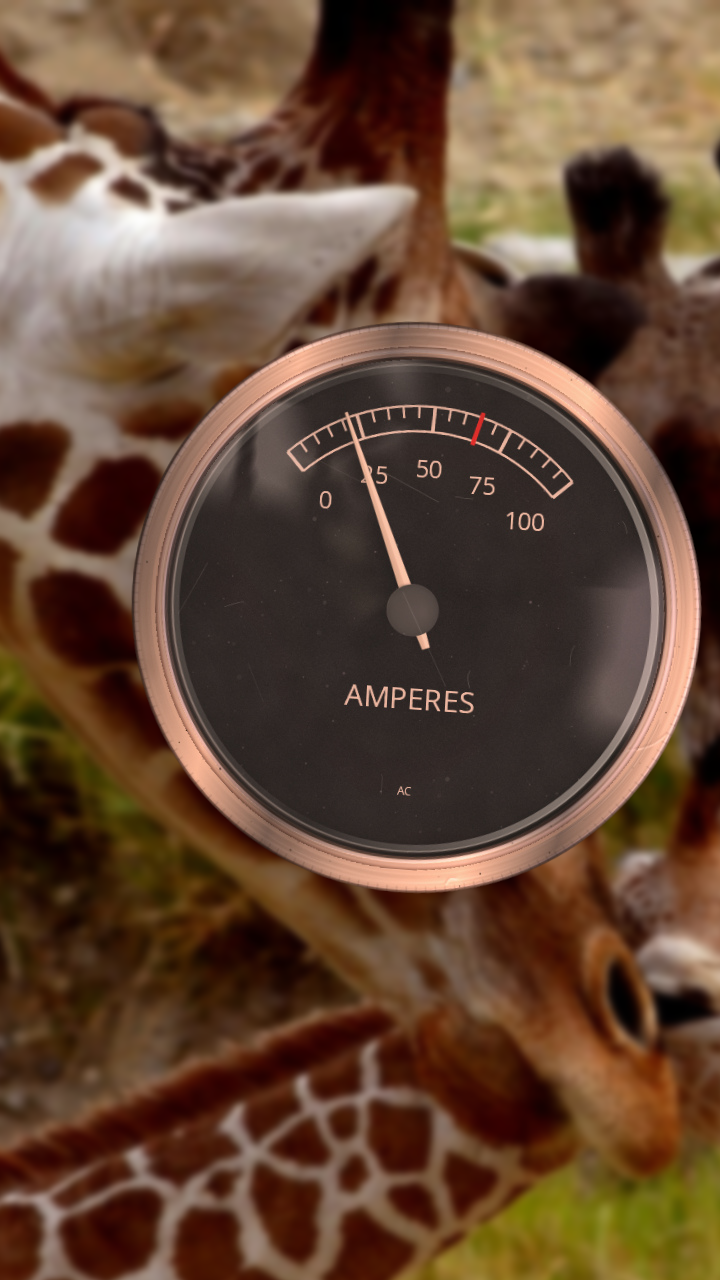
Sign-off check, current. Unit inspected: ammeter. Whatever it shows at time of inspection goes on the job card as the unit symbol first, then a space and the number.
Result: A 22.5
